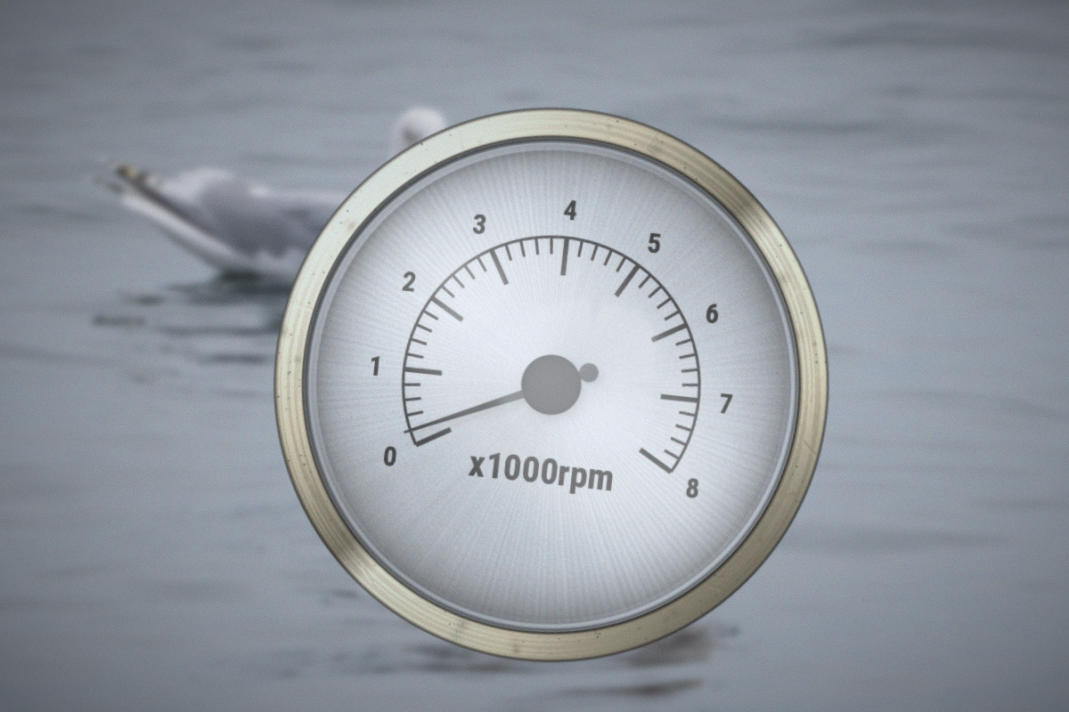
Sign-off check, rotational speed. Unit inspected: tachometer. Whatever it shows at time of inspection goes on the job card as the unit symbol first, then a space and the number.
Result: rpm 200
